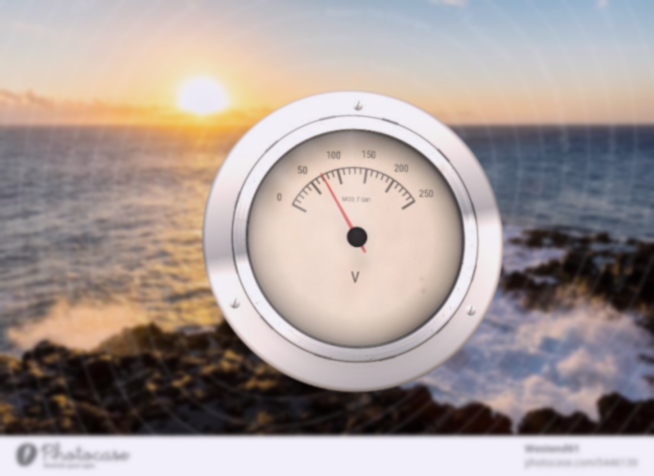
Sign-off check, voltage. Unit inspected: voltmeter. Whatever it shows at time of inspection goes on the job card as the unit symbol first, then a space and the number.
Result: V 70
